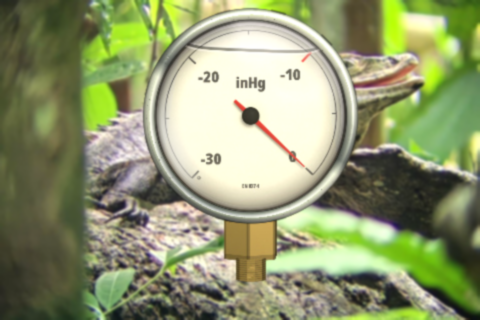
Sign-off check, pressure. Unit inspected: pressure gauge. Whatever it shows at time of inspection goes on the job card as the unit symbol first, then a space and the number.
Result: inHg 0
